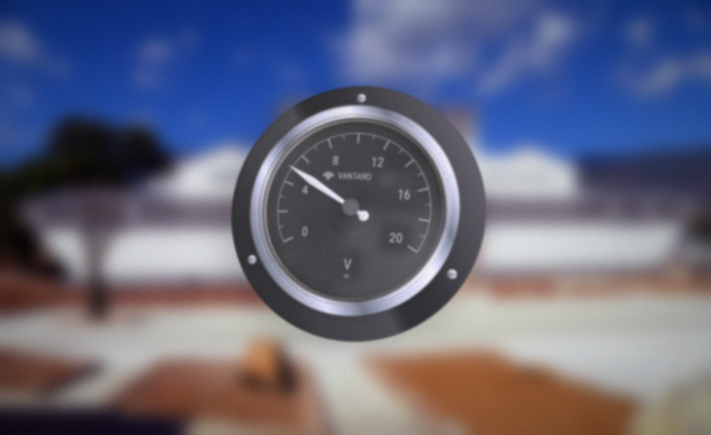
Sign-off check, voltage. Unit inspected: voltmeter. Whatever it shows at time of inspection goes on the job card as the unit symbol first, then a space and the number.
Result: V 5
